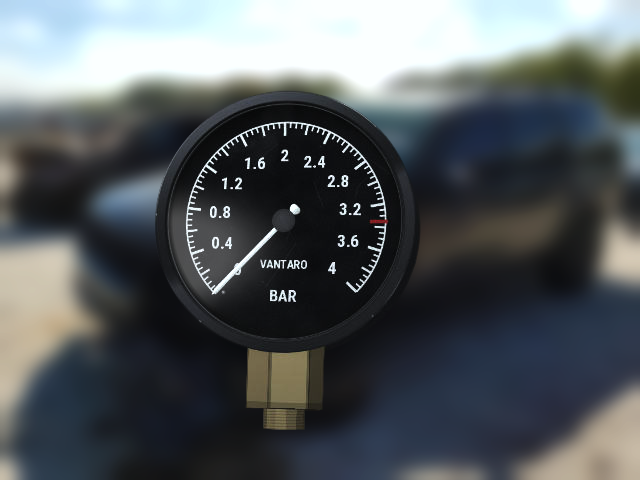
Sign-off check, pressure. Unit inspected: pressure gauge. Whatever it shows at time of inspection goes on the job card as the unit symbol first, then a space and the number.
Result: bar 0
